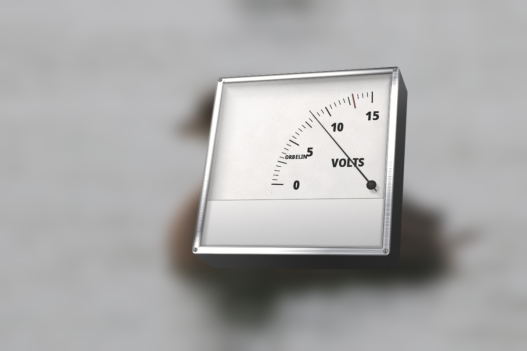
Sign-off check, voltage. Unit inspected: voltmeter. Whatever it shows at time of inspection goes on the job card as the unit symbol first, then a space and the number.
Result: V 8.5
